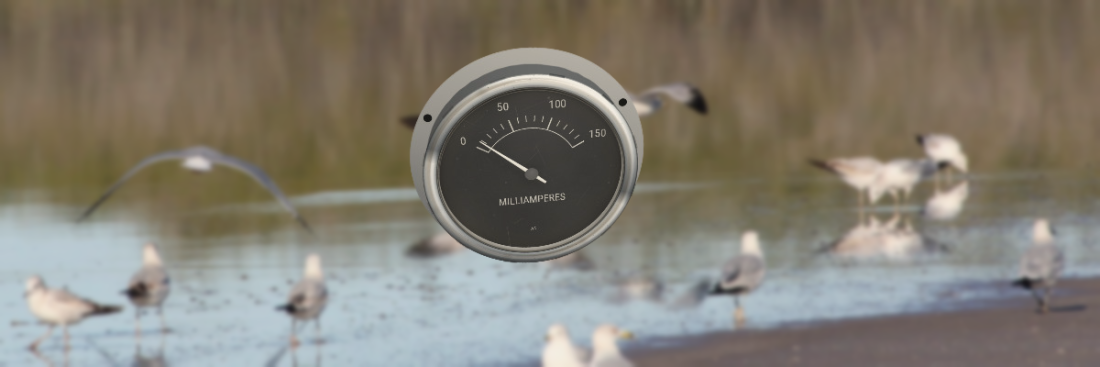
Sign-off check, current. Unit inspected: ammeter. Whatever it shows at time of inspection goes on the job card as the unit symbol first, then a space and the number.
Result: mA 10
